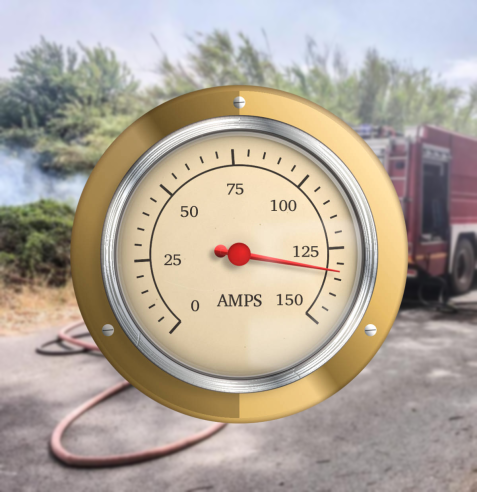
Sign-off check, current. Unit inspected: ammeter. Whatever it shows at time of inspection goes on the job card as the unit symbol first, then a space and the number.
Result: A 132.5
